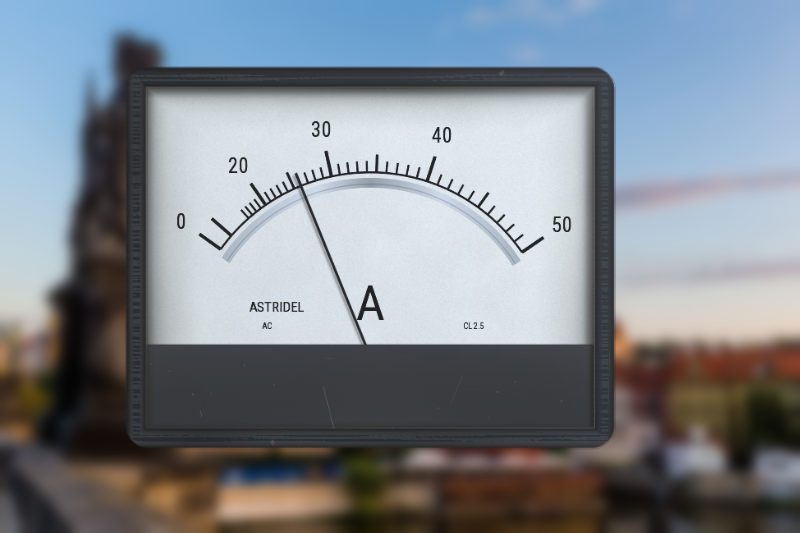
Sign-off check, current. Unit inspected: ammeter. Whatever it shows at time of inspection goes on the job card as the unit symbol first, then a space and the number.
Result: A 26
